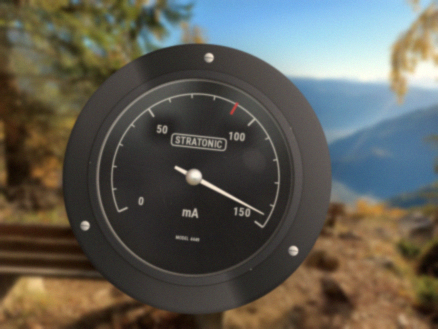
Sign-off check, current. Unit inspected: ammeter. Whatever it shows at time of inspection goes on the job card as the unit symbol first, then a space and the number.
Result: mA 145
